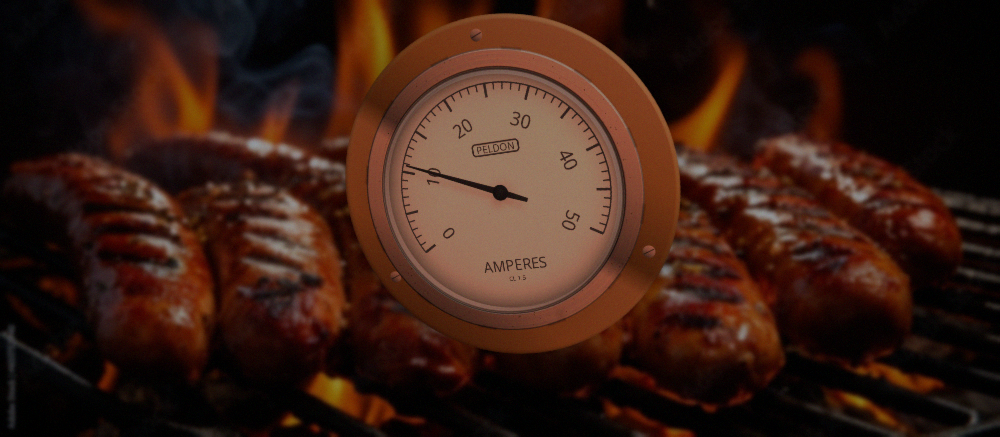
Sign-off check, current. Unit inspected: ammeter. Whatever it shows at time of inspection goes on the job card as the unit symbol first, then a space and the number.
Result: A 11
